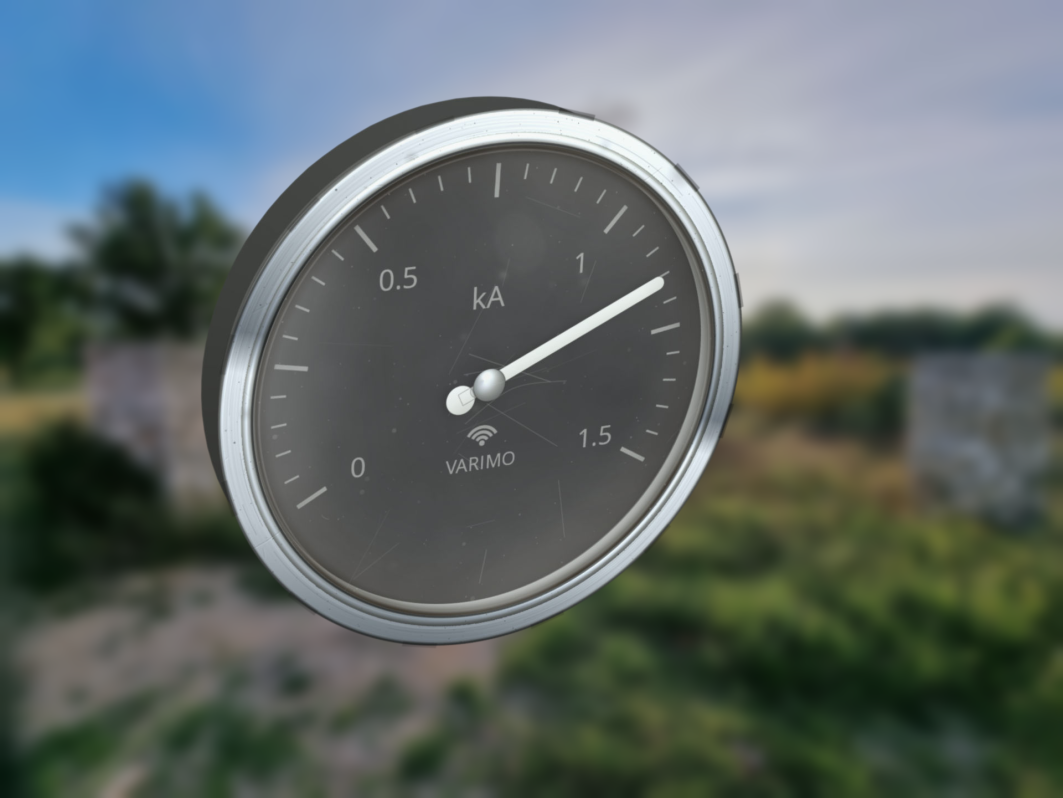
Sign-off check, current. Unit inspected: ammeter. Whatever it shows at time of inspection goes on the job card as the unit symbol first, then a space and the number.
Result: kA 1.15
